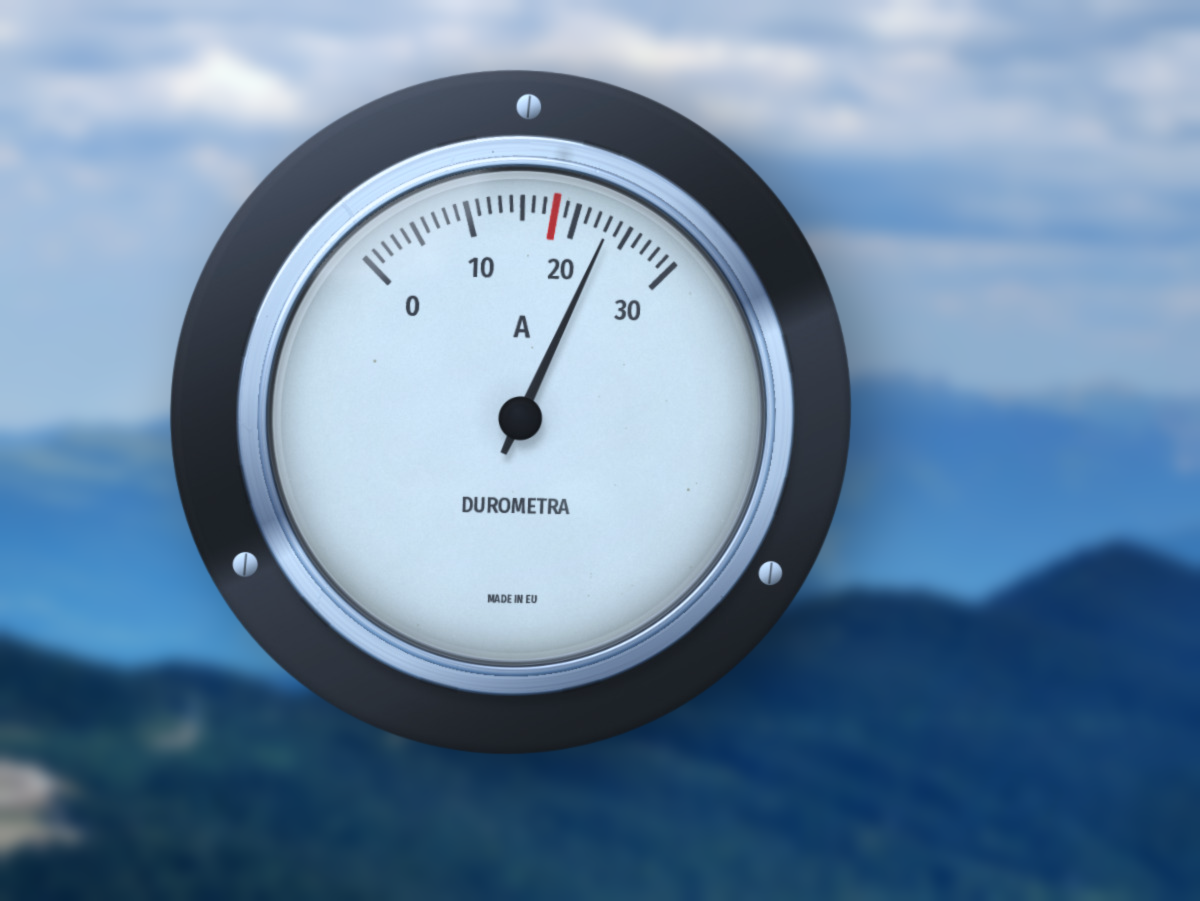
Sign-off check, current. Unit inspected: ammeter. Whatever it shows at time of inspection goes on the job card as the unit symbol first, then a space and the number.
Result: A 23
